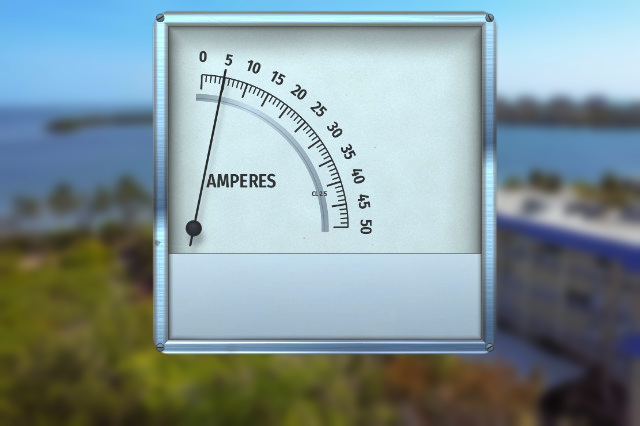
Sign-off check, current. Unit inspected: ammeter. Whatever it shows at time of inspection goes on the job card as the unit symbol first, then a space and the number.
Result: A 5
